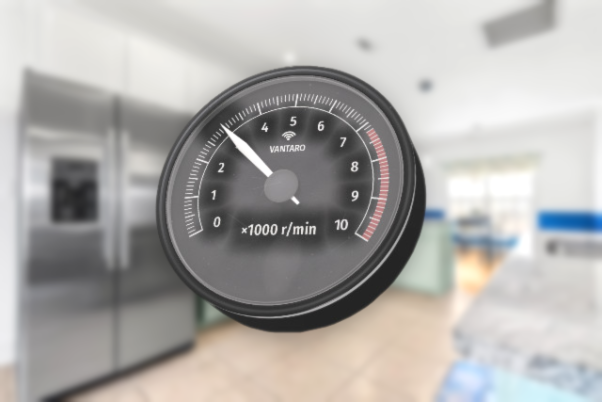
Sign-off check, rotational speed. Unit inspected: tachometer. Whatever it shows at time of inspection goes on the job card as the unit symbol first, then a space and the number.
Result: rpm 3000
